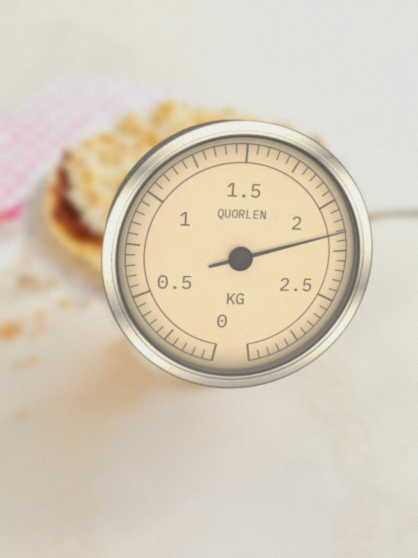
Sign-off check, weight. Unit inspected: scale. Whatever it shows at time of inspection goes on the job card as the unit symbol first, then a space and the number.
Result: kg 2.15
